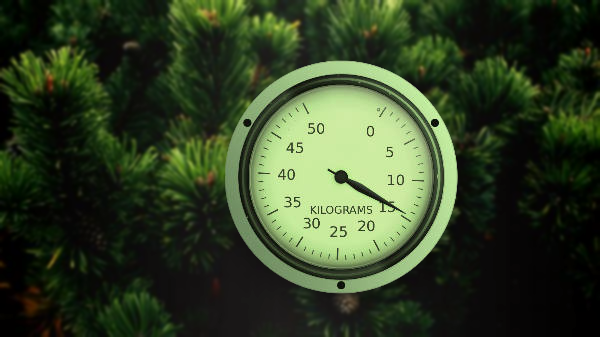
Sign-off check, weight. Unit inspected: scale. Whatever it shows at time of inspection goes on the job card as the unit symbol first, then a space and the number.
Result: kg 14.5
